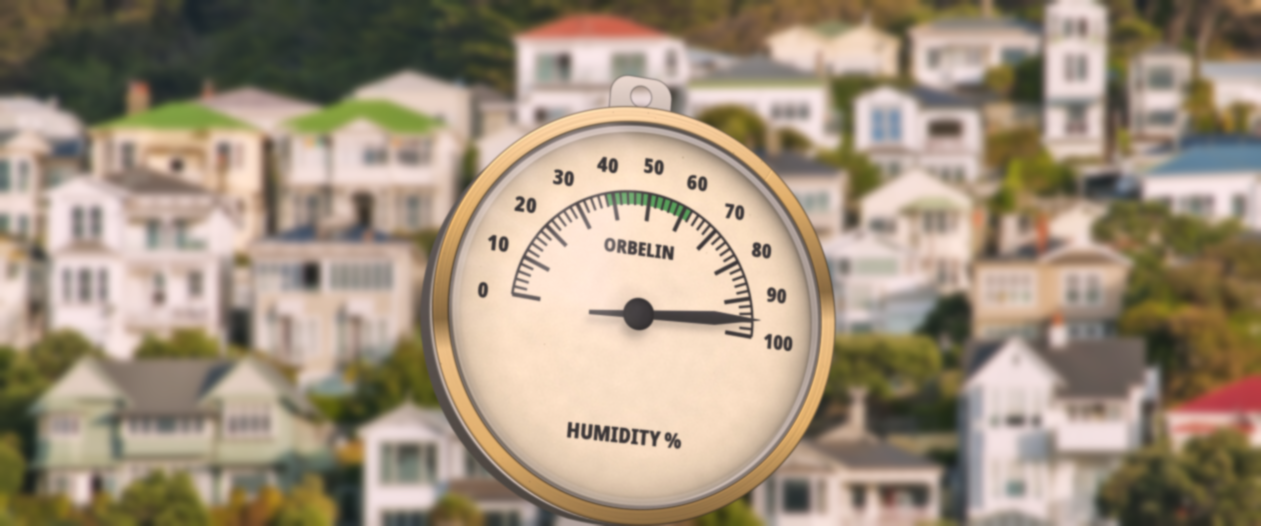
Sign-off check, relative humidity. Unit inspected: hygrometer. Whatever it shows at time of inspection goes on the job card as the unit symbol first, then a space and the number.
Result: % 96
